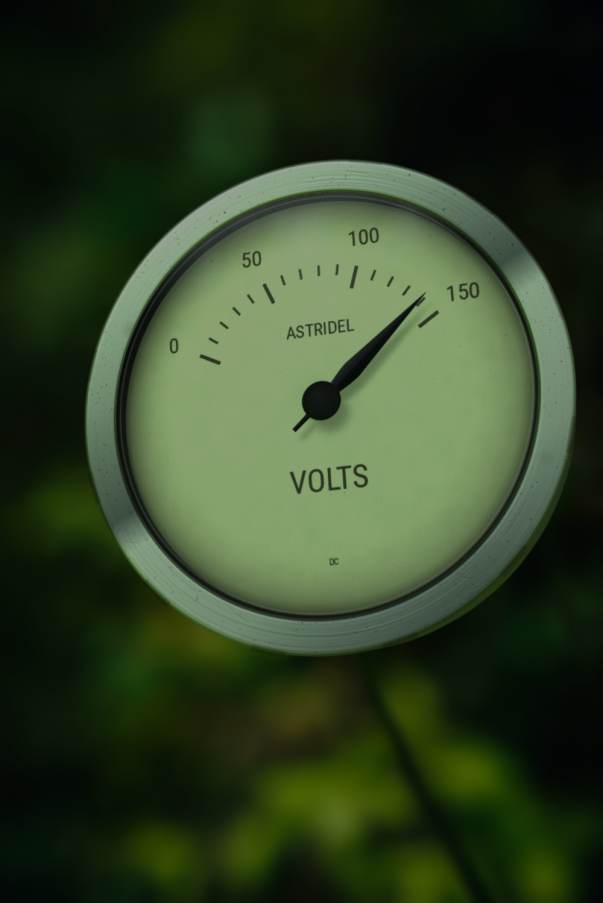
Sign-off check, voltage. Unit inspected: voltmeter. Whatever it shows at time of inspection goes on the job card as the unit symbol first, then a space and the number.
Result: V 140
